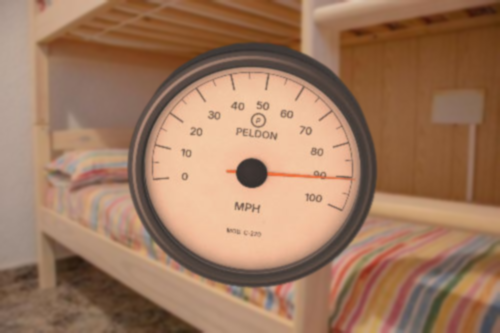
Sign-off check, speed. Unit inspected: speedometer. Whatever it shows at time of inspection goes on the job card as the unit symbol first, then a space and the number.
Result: mph 90
